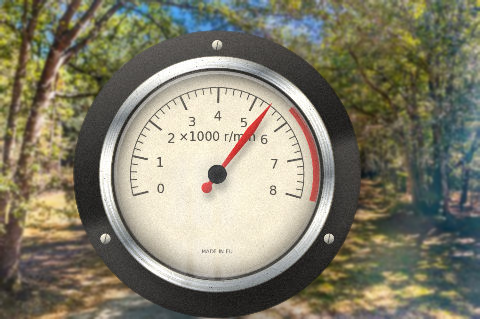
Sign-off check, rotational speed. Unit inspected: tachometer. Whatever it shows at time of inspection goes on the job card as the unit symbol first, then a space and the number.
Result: rpm 5400
